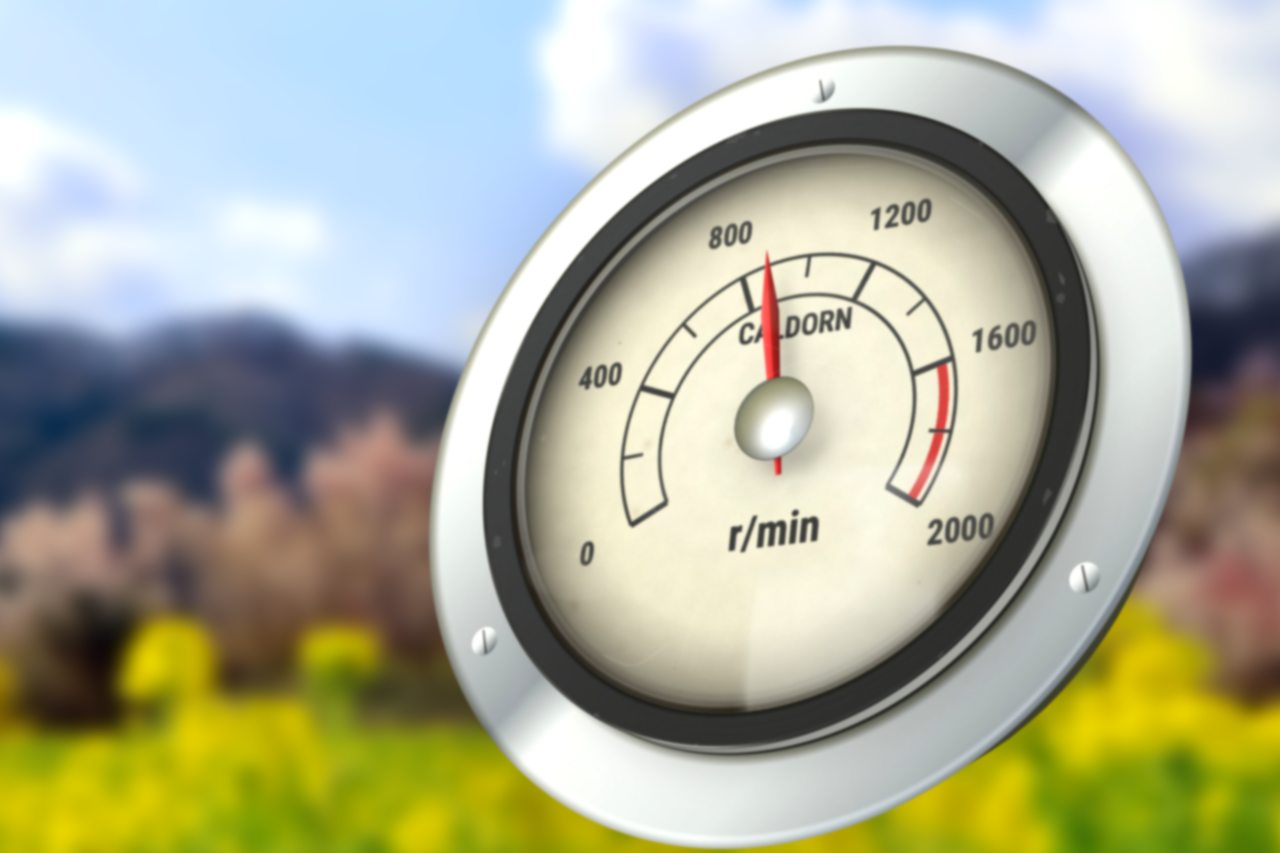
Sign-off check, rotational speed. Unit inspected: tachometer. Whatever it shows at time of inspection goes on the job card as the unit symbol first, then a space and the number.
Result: rpm 900
